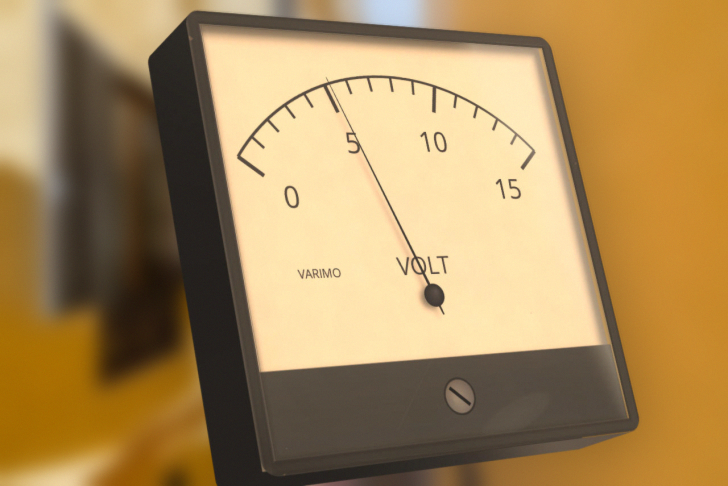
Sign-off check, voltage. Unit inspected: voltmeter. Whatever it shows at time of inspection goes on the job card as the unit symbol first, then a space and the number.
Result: V 5
